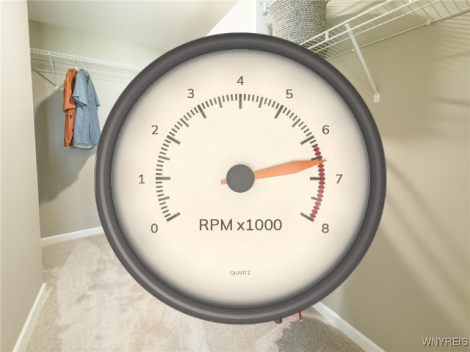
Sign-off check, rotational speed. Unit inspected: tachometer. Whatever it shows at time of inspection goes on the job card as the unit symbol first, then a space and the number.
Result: rpm 6600
